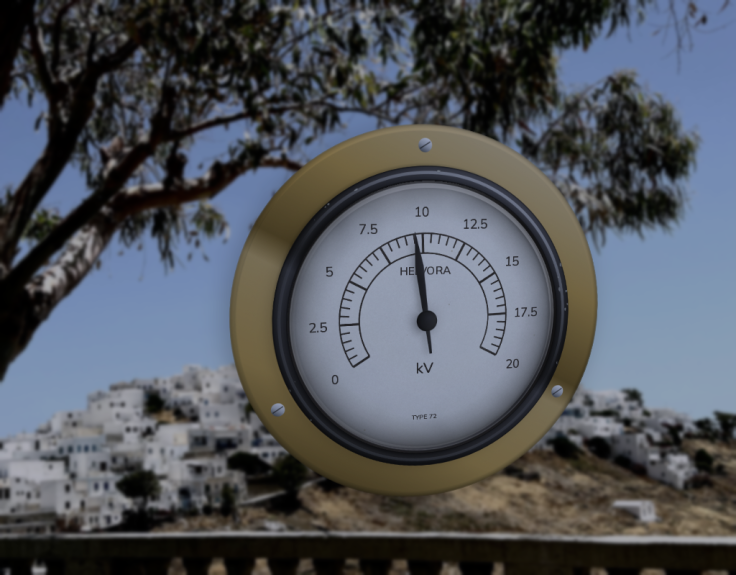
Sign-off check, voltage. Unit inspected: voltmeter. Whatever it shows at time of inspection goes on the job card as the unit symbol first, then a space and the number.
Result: kV 9.5
